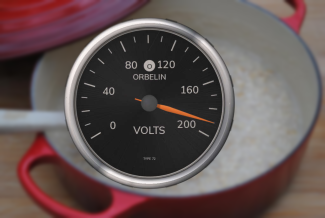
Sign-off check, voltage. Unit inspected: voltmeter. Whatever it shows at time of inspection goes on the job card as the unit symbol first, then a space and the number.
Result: V 190
